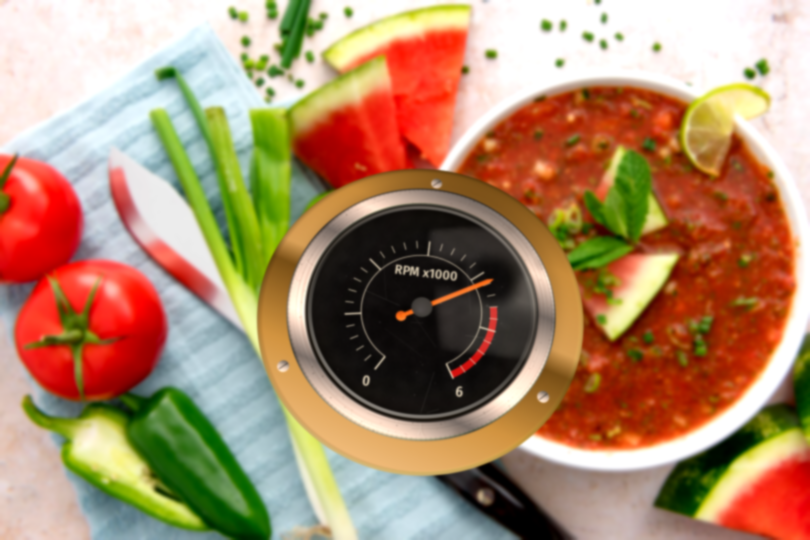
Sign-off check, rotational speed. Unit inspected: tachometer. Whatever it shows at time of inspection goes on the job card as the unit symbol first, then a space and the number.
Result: rpm 4200
